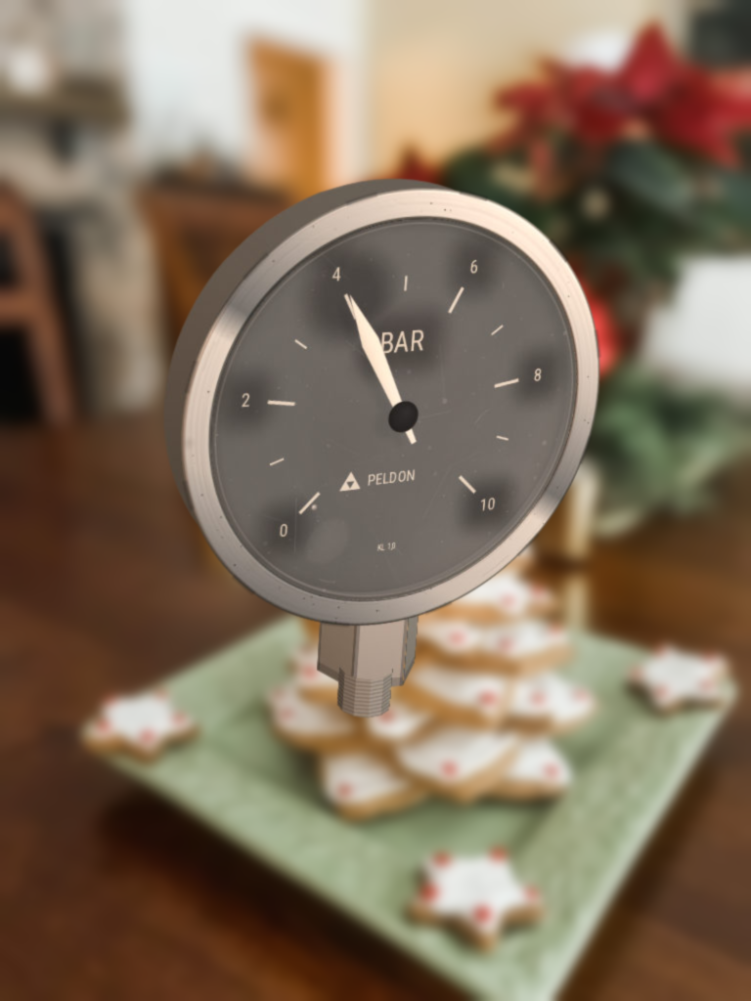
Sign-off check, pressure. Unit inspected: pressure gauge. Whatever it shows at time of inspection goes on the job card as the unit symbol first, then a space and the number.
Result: bar 4
